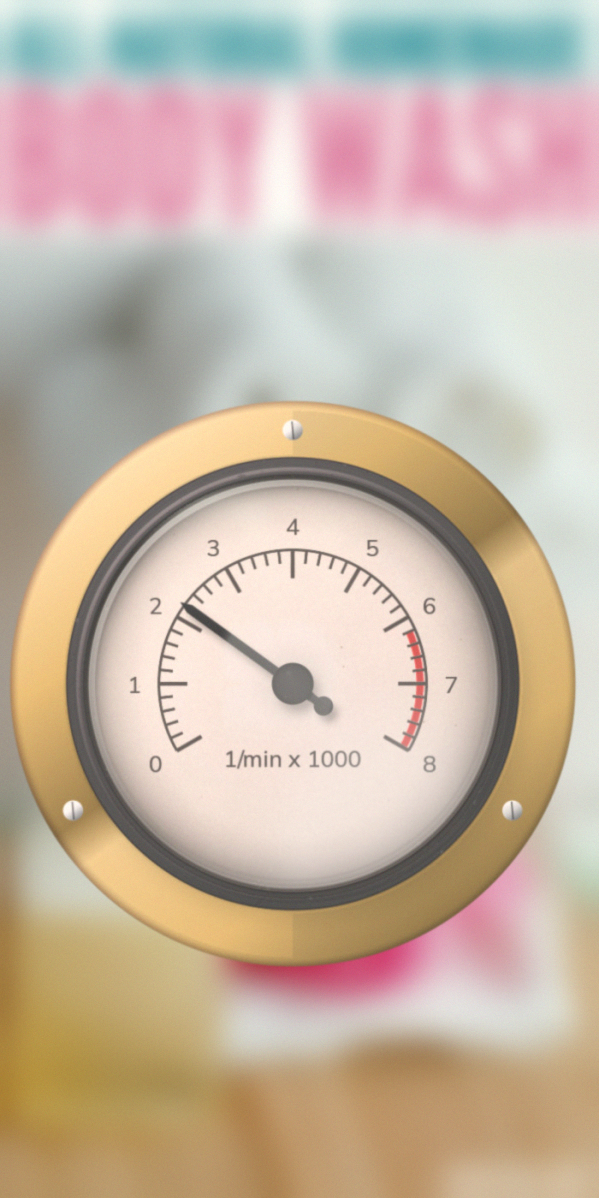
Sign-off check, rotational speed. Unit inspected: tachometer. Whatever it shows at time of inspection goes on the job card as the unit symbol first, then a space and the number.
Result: rpm 2200
